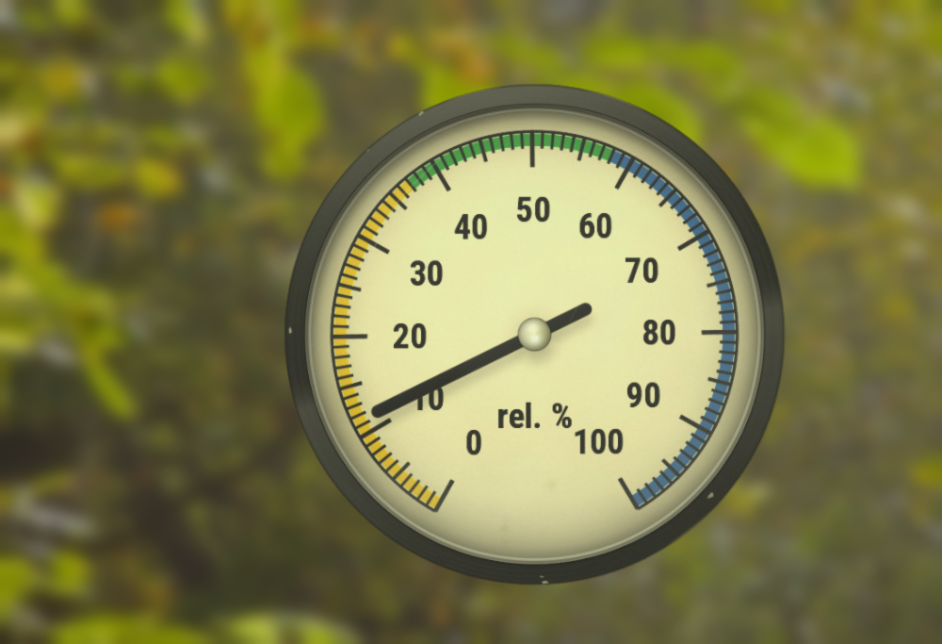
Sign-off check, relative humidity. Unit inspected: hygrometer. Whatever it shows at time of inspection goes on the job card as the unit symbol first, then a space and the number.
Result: % 11.5
